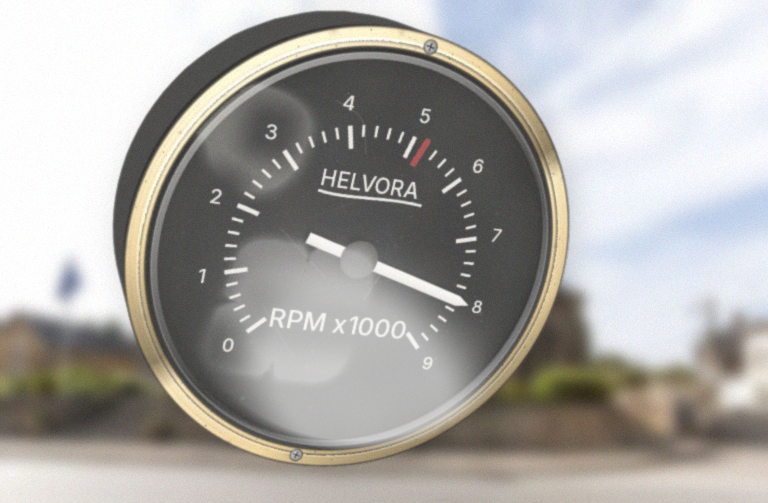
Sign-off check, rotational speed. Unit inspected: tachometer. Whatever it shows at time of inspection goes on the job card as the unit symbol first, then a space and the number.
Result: rpm 8000
